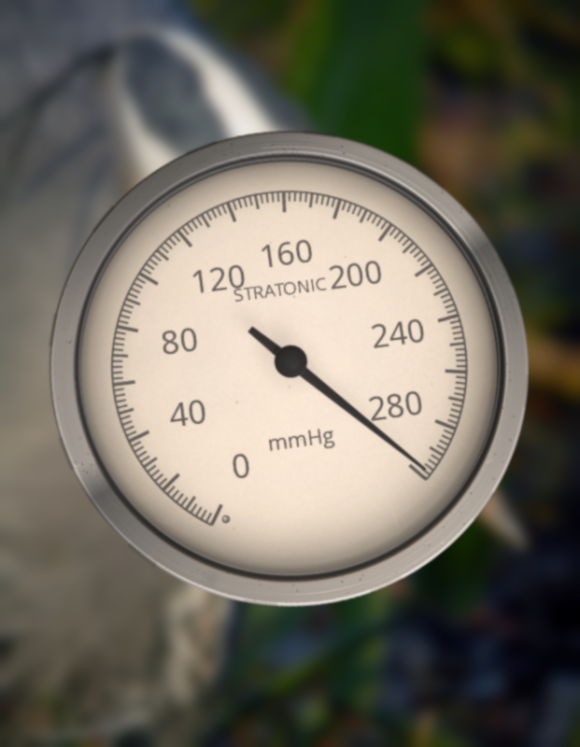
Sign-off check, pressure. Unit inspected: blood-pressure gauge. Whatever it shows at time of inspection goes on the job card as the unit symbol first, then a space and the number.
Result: mmHg 298
